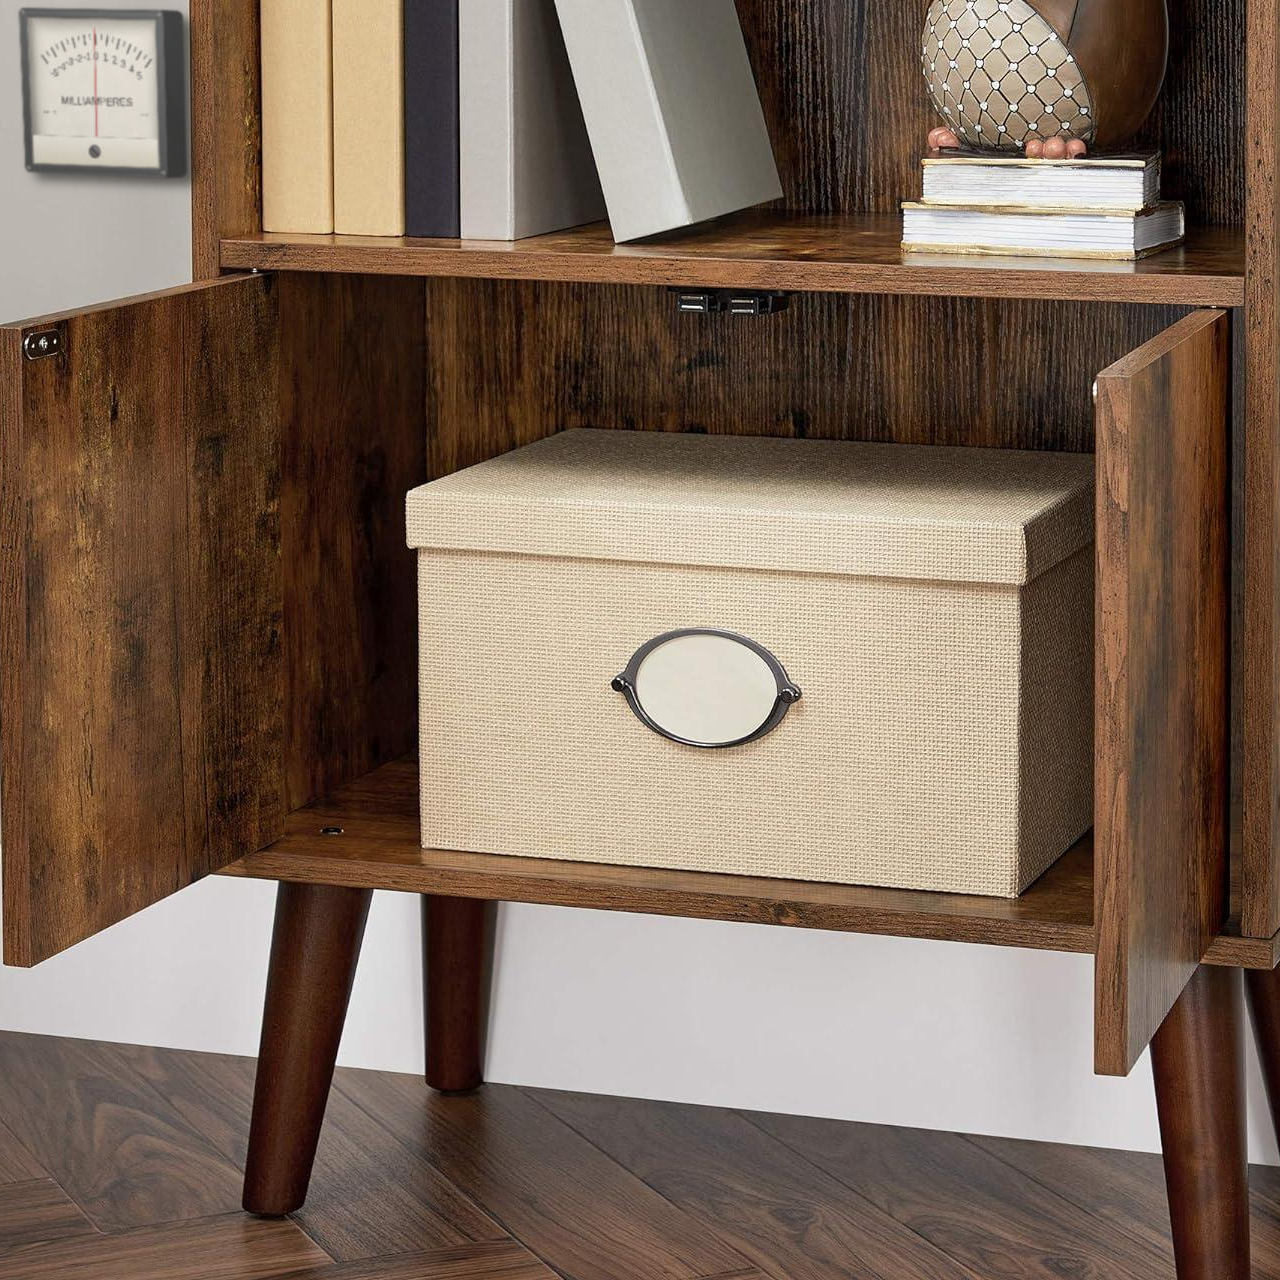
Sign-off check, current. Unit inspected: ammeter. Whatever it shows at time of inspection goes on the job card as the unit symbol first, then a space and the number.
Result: mA 0
